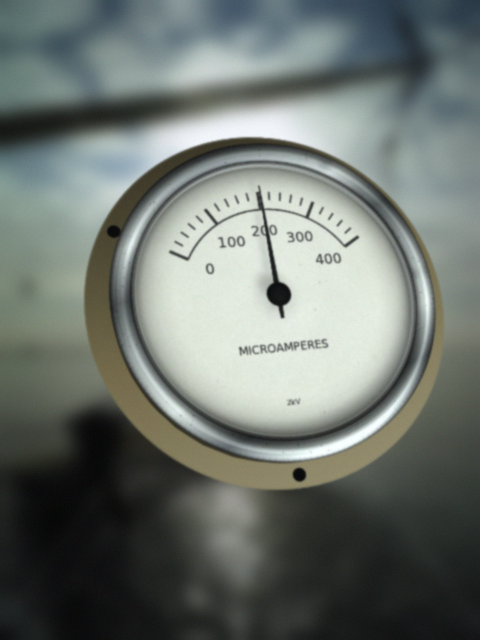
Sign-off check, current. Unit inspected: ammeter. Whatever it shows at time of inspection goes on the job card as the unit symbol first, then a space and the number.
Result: µA 200
